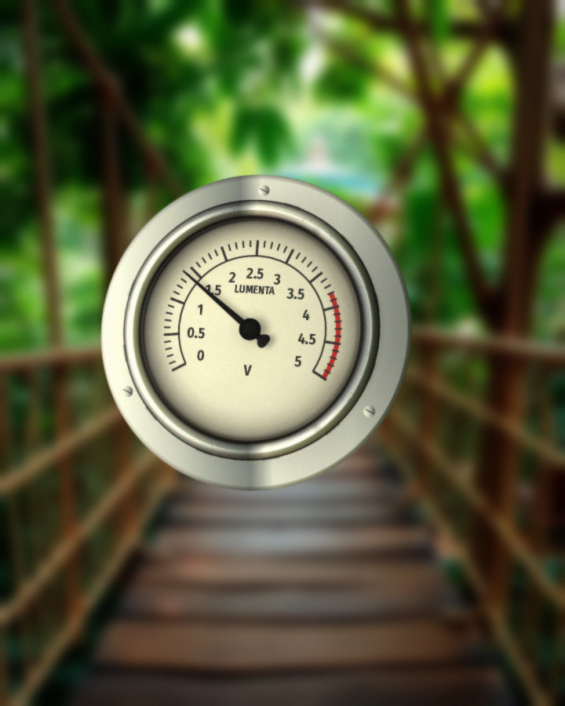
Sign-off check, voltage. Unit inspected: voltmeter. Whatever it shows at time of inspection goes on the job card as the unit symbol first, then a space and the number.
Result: V 1.4
